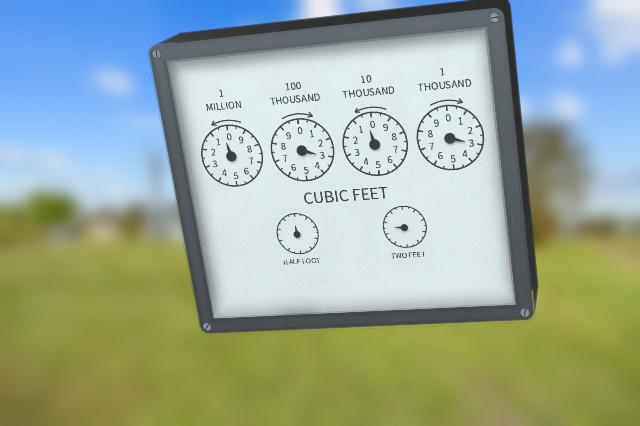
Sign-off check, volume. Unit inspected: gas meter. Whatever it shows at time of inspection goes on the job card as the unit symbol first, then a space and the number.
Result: ft³ 30300
